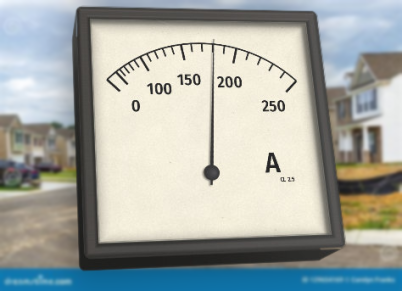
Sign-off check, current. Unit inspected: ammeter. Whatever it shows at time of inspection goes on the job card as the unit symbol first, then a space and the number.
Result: A 180
